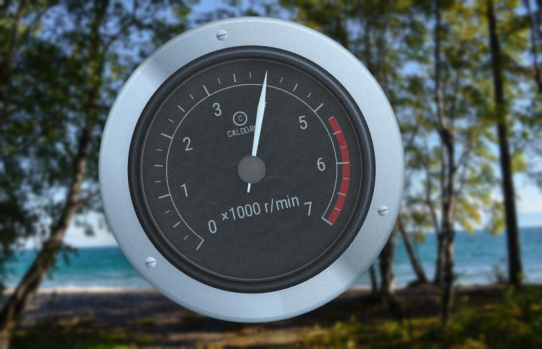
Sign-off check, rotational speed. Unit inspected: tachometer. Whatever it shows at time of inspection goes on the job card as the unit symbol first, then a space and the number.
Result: rpm 4000
